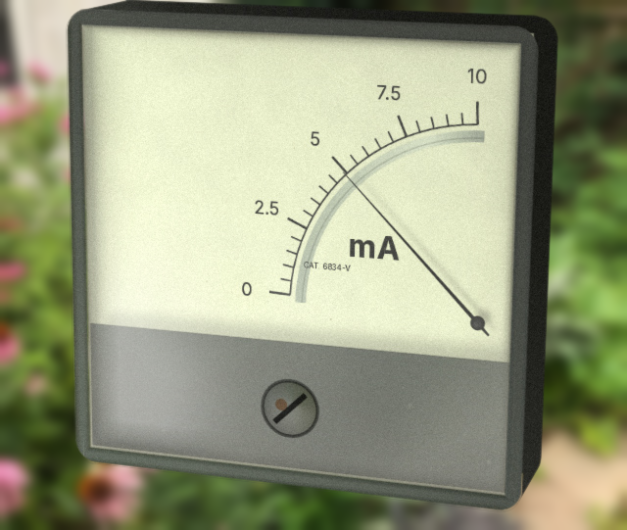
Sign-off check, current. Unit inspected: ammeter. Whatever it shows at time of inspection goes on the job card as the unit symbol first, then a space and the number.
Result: mA 5
